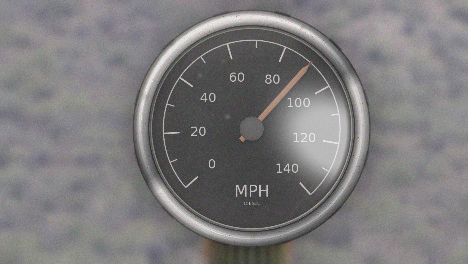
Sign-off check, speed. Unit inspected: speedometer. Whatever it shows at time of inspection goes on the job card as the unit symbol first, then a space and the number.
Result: mph 90
